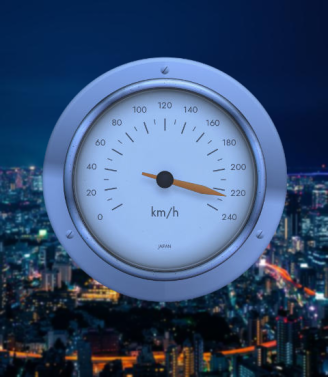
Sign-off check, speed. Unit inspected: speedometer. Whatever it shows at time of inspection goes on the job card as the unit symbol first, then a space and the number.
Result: km/h 225
